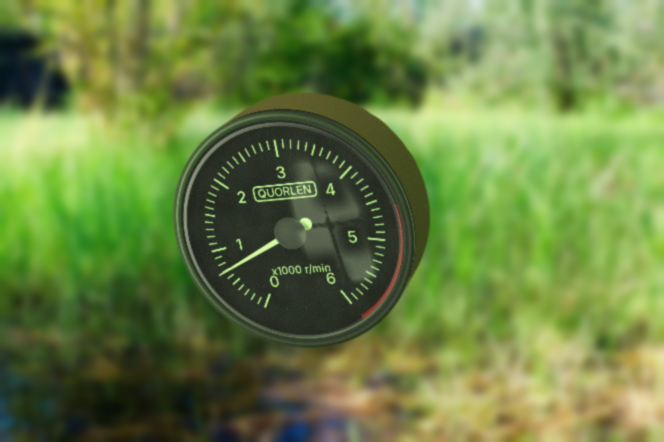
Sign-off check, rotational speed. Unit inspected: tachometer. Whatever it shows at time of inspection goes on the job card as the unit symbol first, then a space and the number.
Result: rpm 700
